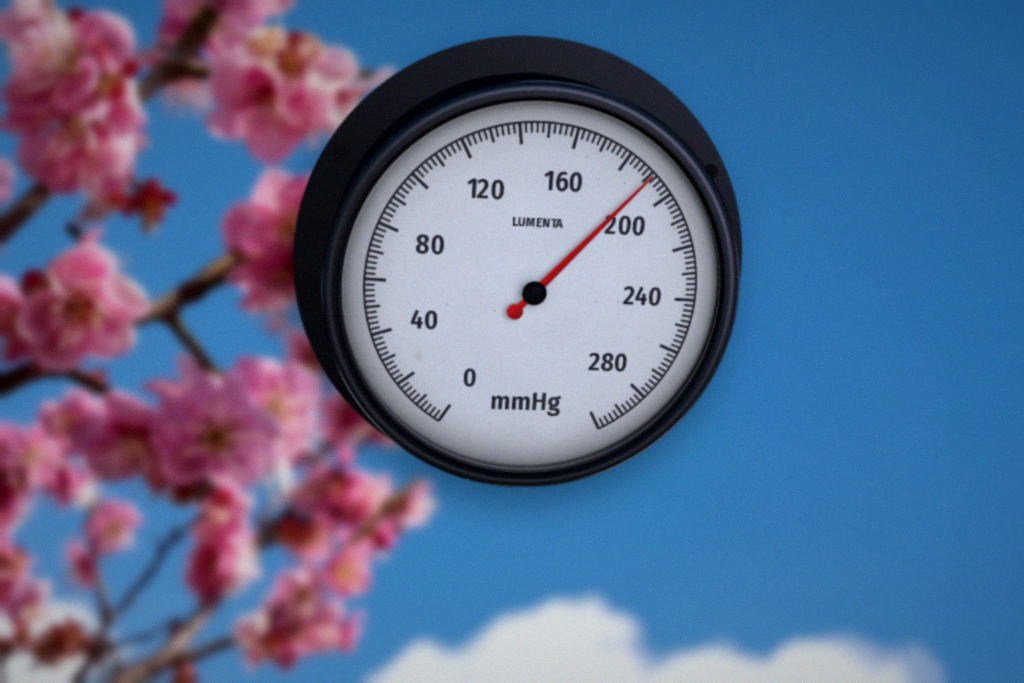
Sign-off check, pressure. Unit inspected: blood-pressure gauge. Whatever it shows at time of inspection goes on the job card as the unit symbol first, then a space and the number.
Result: mmHg 190
